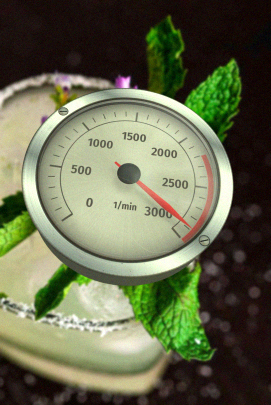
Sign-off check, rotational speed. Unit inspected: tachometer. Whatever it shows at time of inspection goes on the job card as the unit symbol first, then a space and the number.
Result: rpm 2900
